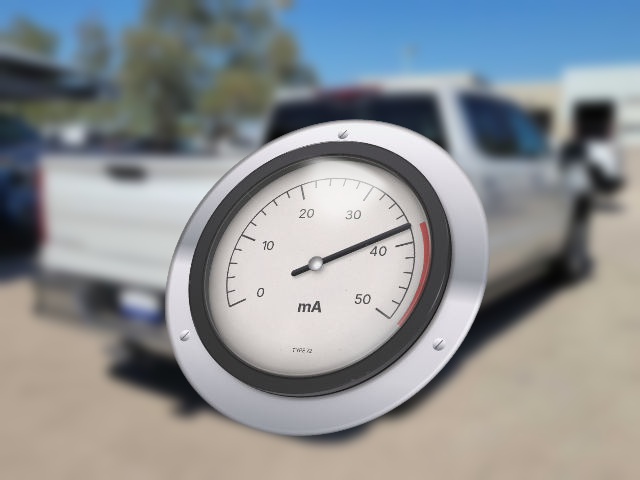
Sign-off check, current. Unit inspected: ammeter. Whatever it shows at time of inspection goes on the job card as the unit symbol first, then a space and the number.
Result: mA 38
